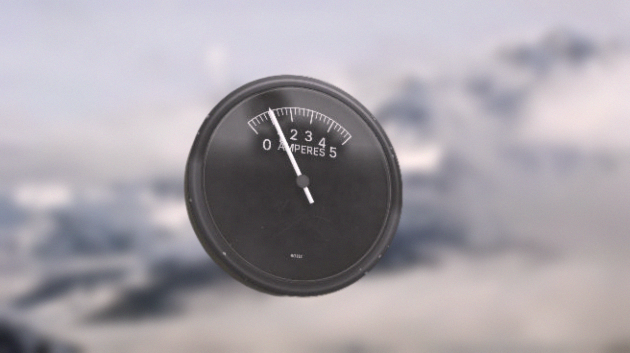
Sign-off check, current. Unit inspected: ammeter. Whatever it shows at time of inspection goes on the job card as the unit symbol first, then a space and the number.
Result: A 1
